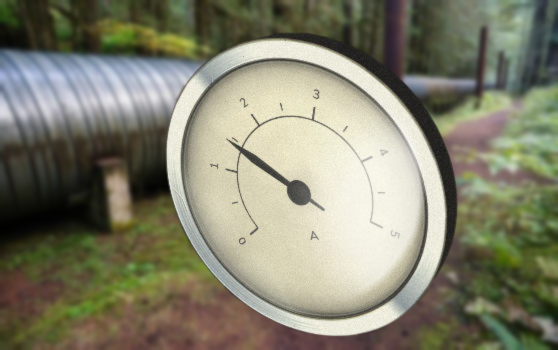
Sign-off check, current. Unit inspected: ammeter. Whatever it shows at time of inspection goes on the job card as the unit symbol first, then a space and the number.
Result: A 1.5
